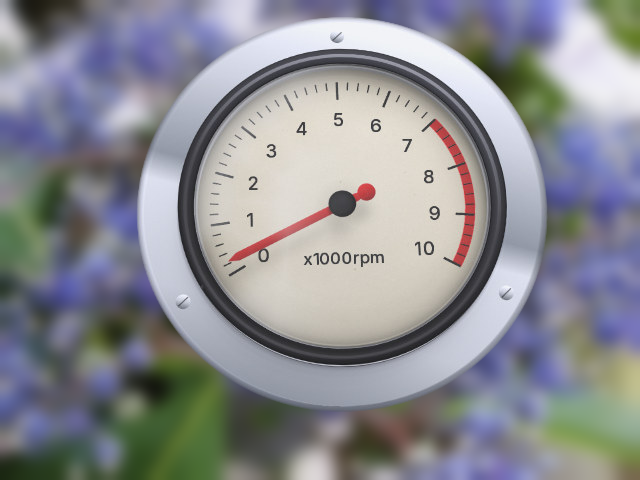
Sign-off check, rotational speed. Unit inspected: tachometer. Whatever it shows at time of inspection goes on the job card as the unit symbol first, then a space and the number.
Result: rpm 200
